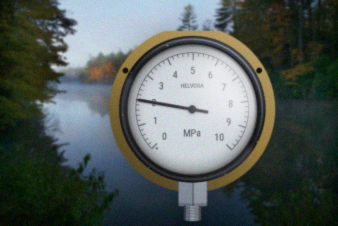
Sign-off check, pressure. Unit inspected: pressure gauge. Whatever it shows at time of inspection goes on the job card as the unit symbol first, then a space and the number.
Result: MPa 2
